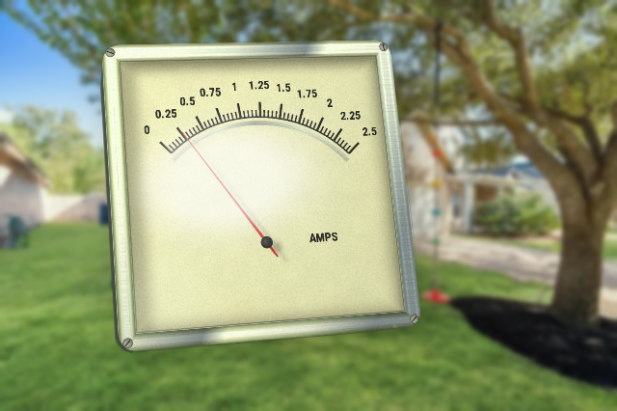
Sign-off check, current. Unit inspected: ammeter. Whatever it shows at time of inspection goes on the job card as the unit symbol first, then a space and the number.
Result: A 0.25
